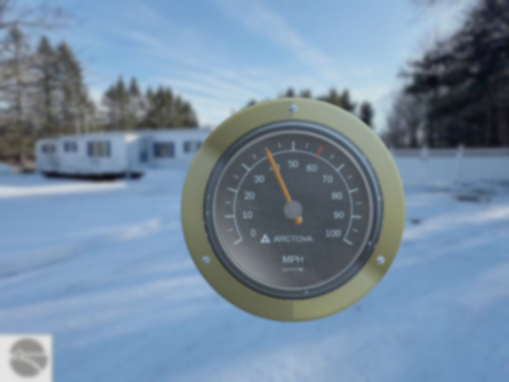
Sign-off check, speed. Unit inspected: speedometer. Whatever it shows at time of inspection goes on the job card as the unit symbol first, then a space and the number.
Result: mph 40
